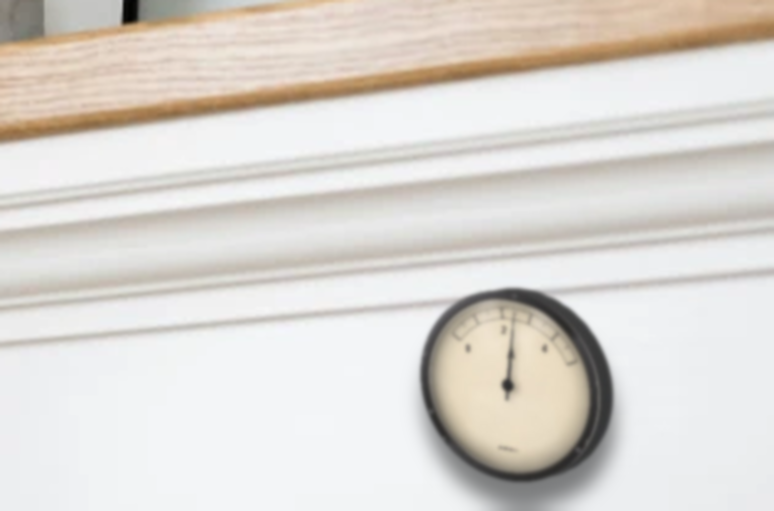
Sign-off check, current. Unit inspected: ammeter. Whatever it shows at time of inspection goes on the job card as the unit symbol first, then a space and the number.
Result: A 2.5
